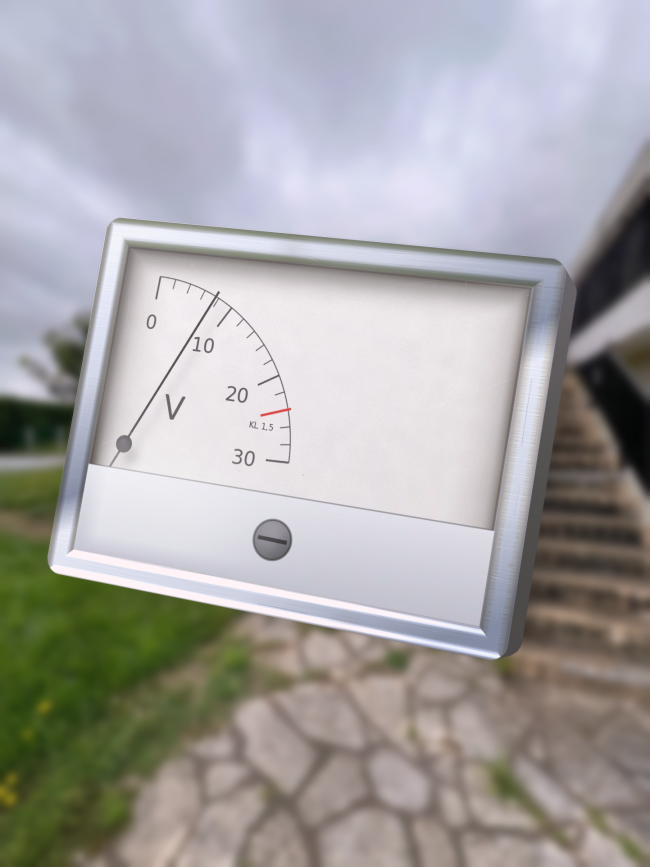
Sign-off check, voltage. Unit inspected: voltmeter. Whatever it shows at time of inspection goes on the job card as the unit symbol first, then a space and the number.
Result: V 8
